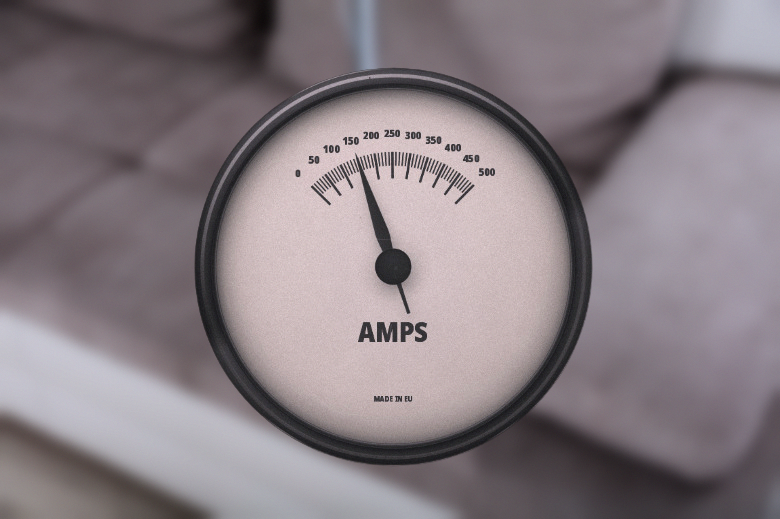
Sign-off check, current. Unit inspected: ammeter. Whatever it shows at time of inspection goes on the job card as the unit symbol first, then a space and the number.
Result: A 150
